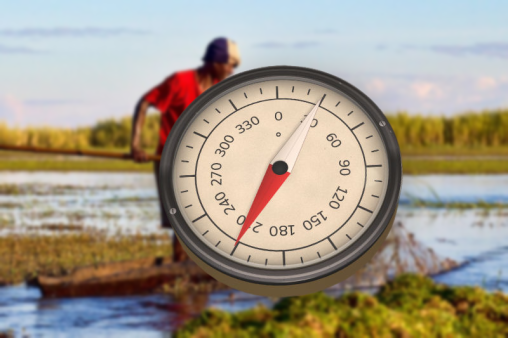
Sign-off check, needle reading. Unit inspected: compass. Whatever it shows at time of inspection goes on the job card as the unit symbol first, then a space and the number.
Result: ° 210
